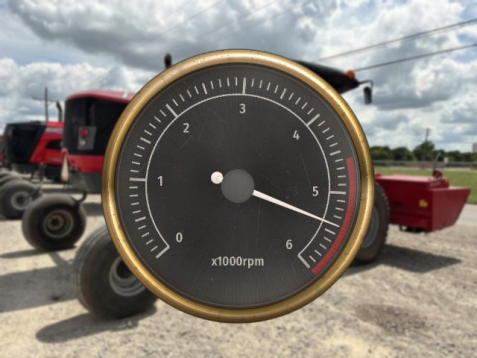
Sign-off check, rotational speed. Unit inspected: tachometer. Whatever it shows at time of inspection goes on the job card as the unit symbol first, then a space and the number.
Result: rpm 5400
